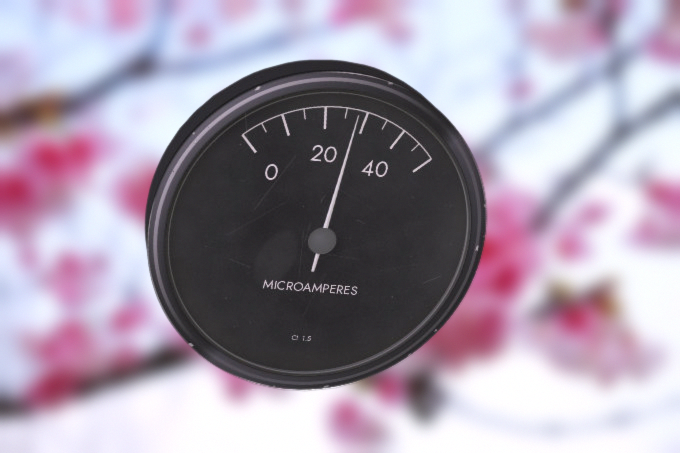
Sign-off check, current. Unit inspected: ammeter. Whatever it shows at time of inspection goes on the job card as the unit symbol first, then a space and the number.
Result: µA 27.5
